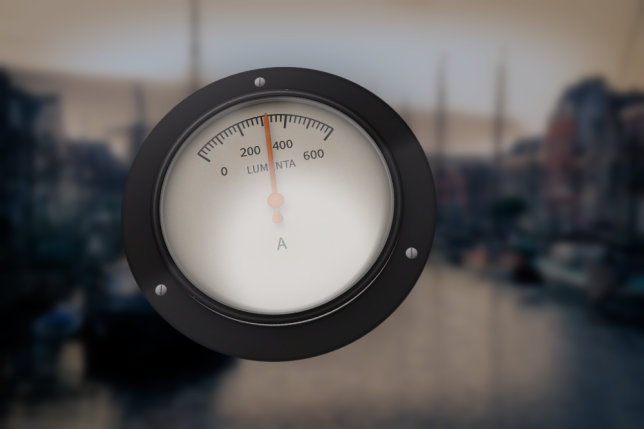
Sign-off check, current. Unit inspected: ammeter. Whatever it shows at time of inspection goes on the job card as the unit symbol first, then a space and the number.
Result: A 320
